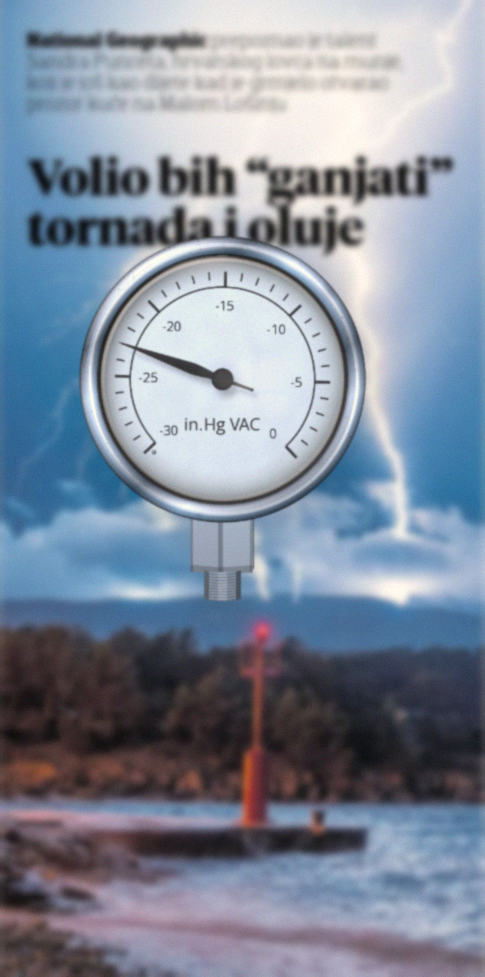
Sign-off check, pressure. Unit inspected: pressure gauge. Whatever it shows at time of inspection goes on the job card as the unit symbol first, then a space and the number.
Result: inHg -23
